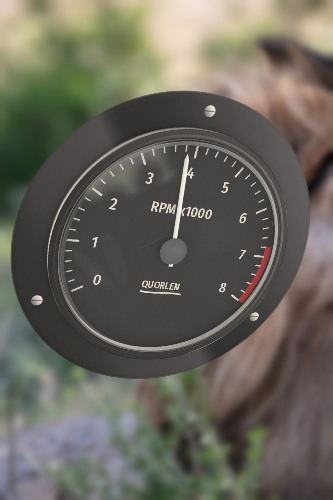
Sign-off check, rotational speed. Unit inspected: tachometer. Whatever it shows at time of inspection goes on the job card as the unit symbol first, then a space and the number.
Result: rpm 3800
